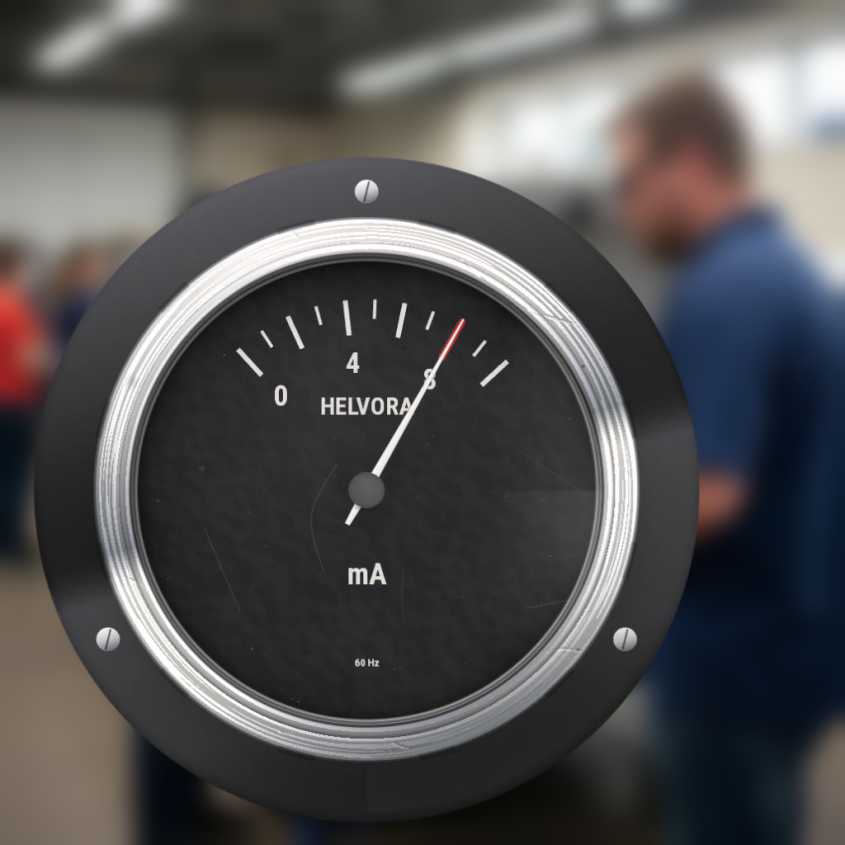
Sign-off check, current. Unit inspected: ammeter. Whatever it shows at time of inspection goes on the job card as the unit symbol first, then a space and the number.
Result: mA 8
